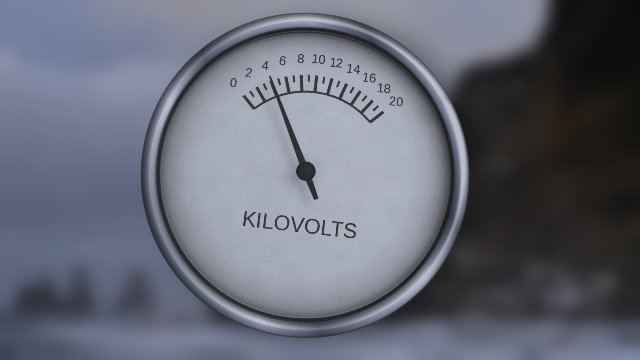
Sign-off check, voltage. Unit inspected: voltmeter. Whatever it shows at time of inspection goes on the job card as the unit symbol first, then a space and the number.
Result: kV 4
